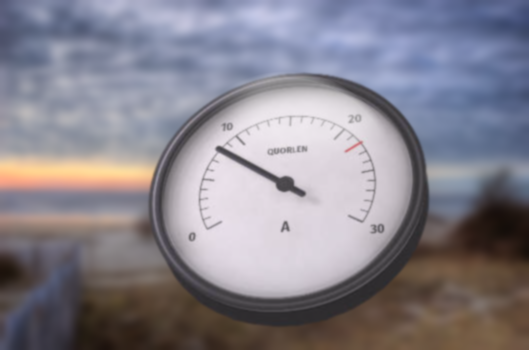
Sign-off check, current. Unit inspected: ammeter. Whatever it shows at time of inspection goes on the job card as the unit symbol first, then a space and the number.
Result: A 8
